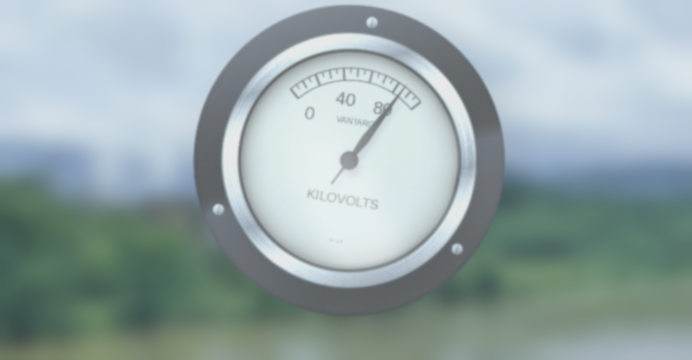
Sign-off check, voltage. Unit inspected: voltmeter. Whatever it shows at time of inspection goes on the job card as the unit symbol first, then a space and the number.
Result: kV 85
